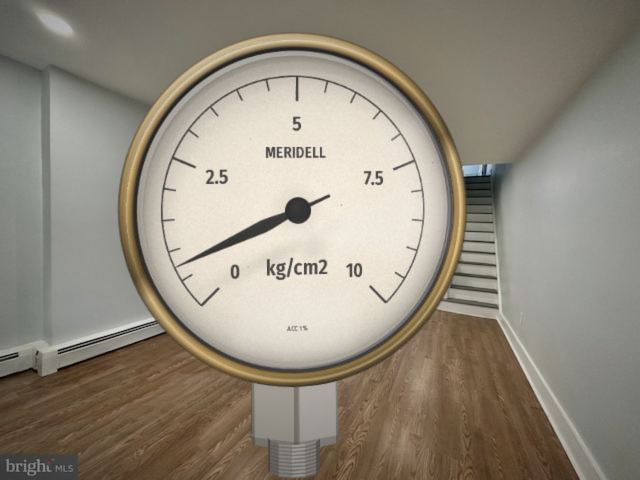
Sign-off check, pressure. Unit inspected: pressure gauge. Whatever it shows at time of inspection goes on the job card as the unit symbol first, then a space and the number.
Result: kg/cm² 0.75
